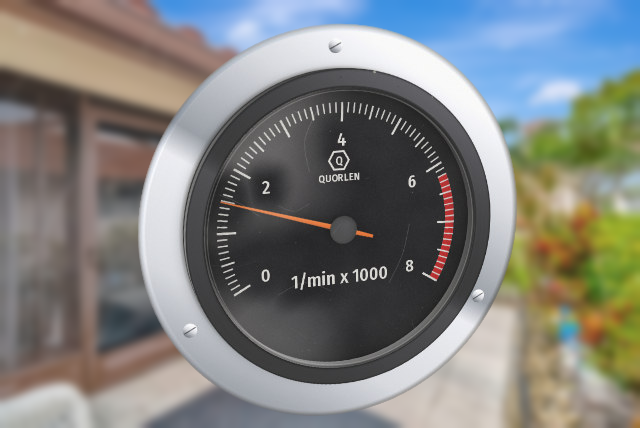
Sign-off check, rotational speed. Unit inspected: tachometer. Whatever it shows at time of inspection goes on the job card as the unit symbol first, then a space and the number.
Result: rpm 1500
